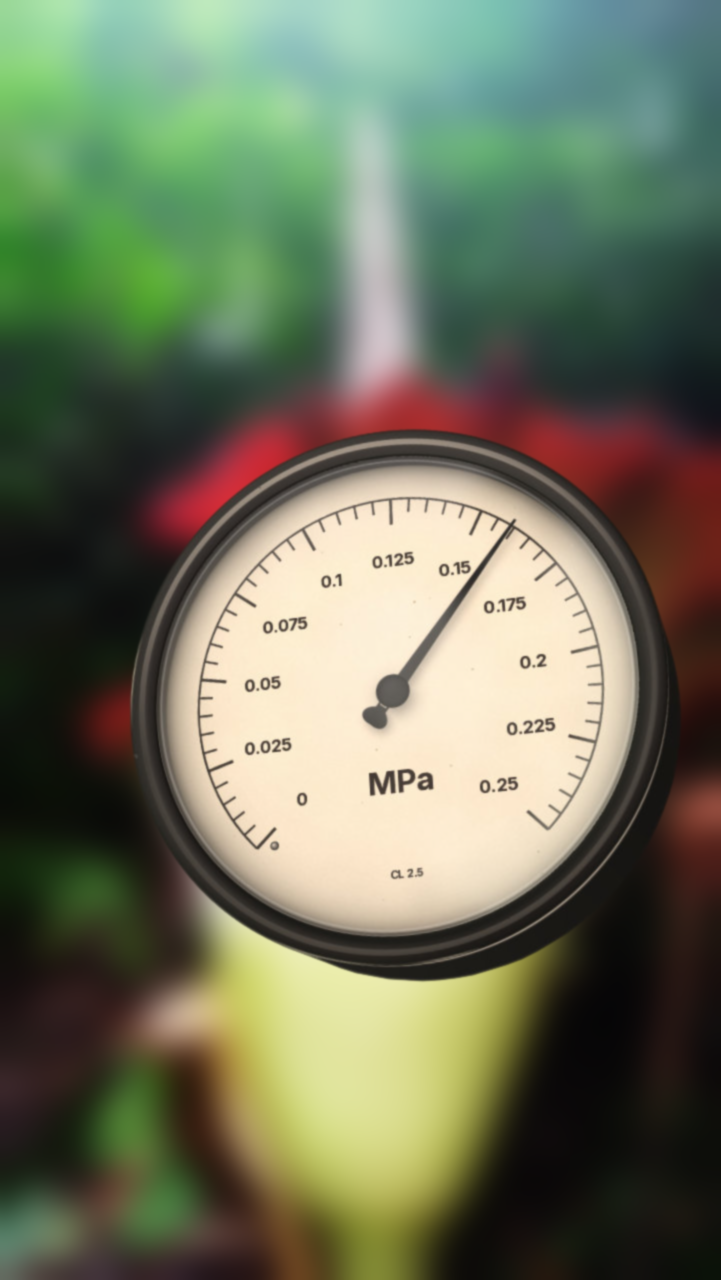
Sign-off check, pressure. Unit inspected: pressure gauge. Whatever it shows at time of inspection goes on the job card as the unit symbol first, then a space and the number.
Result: MPa 0.16
